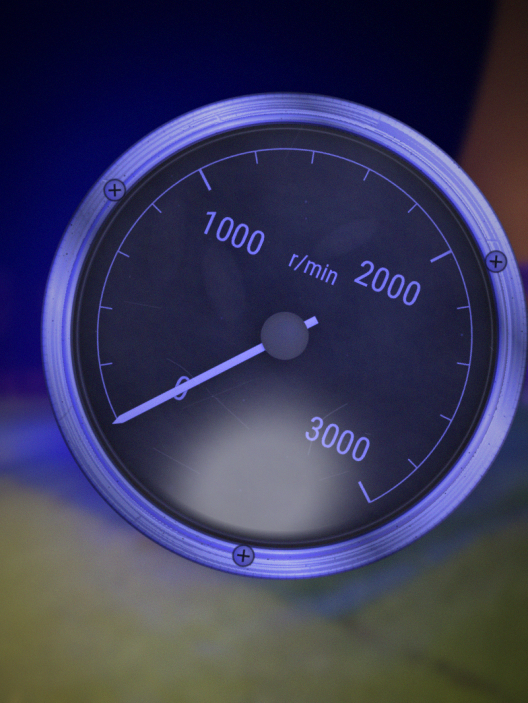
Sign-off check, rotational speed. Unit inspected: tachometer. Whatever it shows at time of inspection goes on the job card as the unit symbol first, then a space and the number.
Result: rpm 0
